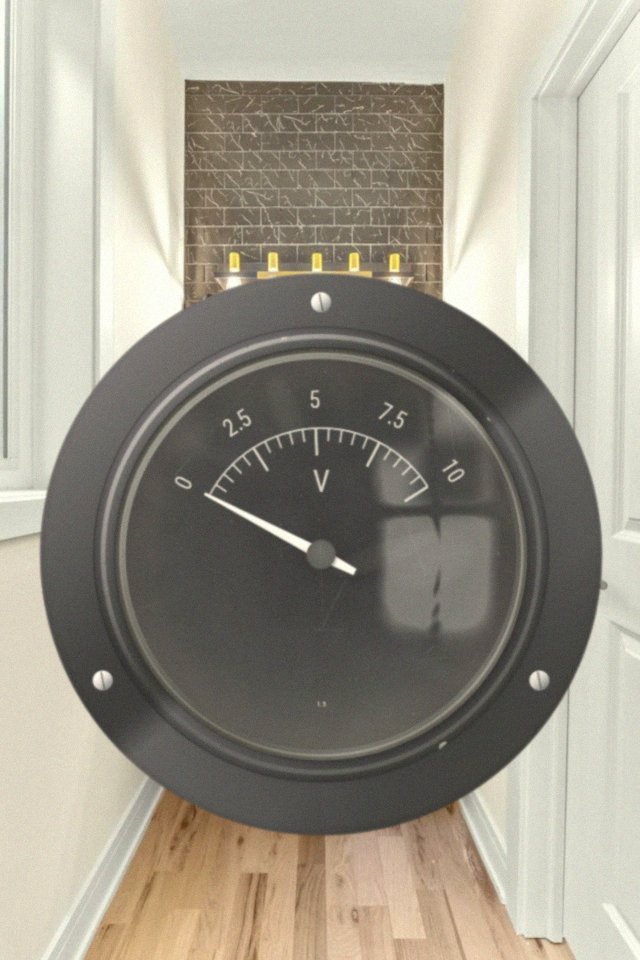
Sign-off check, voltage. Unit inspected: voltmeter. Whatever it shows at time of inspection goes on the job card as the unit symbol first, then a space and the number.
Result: V 0
